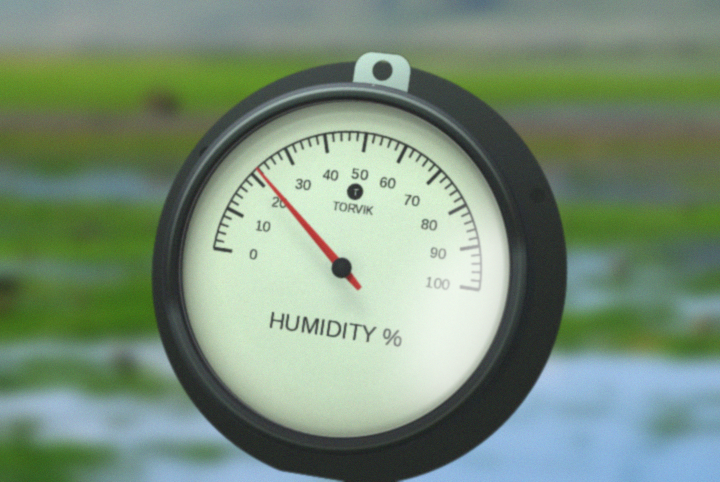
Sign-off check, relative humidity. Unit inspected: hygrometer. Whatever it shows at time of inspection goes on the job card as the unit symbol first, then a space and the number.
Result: % 22
